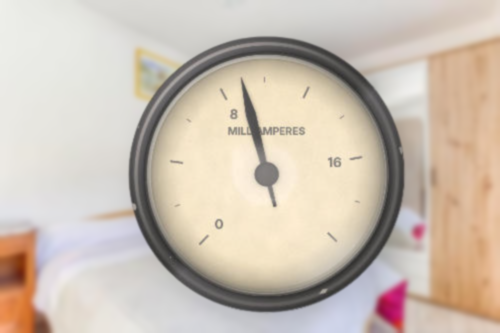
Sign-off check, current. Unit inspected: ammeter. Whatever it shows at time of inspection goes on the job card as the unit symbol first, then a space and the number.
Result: mA 9
